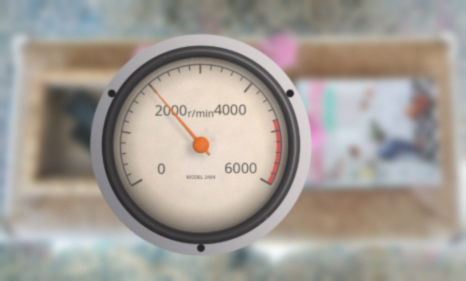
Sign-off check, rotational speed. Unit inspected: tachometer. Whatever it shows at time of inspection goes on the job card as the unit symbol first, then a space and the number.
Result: rpm 2000
